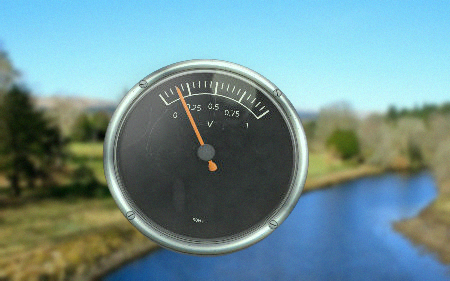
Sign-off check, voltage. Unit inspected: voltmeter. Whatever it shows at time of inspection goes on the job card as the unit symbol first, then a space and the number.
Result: V 0.15
